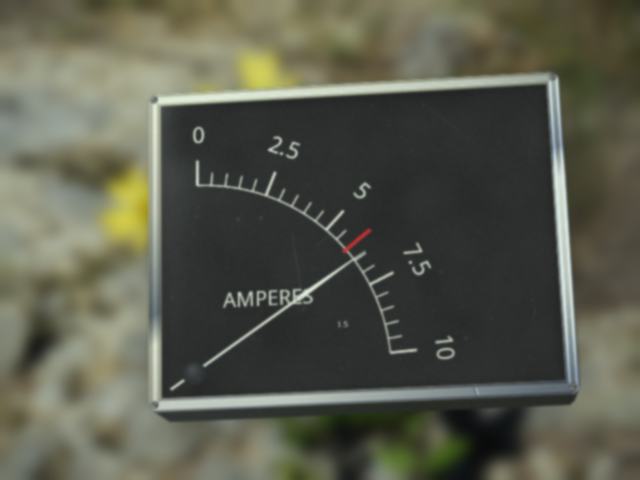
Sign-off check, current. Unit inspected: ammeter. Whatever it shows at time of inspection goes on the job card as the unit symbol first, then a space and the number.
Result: A 6.5
